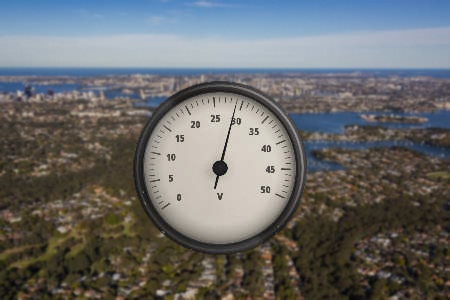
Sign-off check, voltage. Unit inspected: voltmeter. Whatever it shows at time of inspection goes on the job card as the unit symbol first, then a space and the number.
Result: V 29
